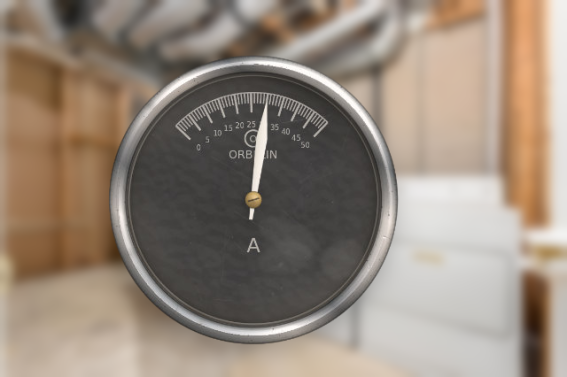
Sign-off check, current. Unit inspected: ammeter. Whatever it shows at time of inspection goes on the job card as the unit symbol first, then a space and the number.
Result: A 30
